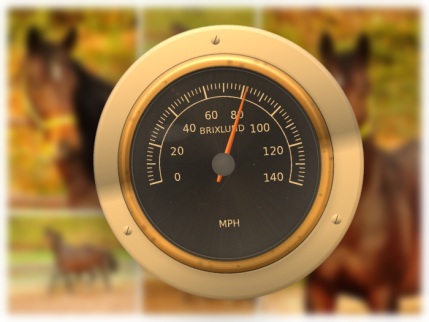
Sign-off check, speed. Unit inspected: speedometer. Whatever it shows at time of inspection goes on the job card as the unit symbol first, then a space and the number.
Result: mph 82
